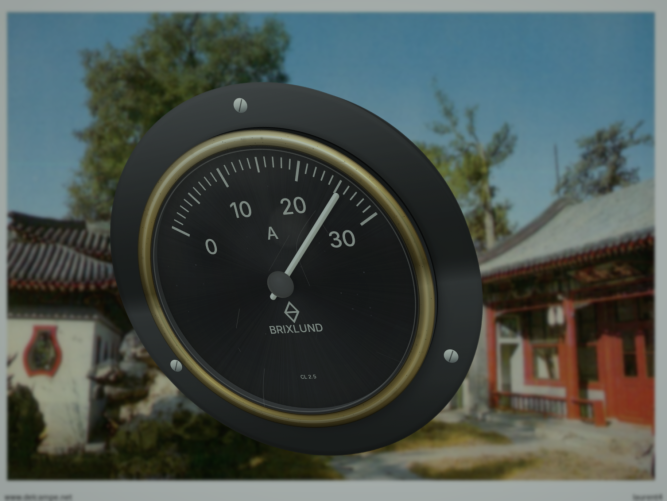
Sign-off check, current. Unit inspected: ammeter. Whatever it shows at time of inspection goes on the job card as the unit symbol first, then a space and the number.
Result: A 25.5
